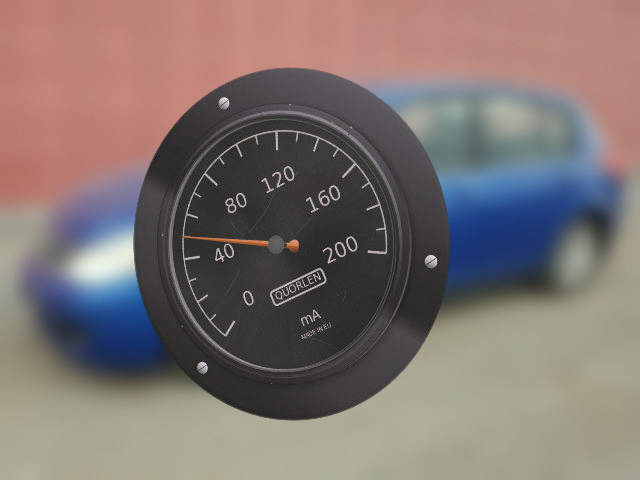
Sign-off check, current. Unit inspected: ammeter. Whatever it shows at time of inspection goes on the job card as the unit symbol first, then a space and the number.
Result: mA 50
